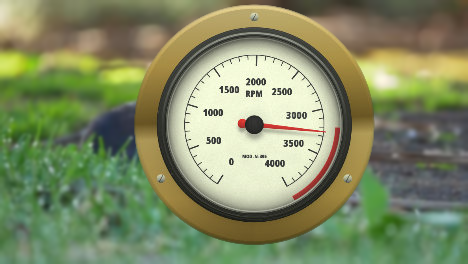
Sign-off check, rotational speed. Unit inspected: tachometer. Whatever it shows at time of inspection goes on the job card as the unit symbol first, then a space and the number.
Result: rpm 3250
